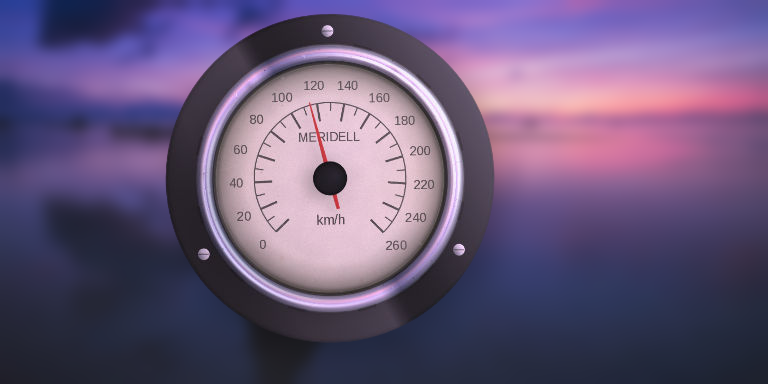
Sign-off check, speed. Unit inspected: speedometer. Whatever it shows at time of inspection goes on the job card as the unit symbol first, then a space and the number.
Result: km/h 115
